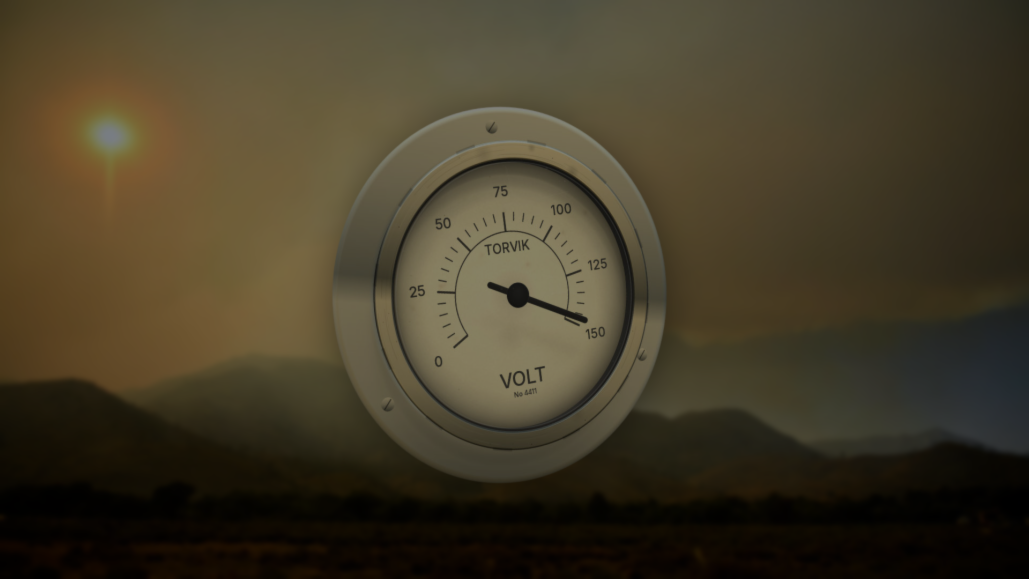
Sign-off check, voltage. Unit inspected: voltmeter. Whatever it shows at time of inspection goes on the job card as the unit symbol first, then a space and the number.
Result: V 147.5
